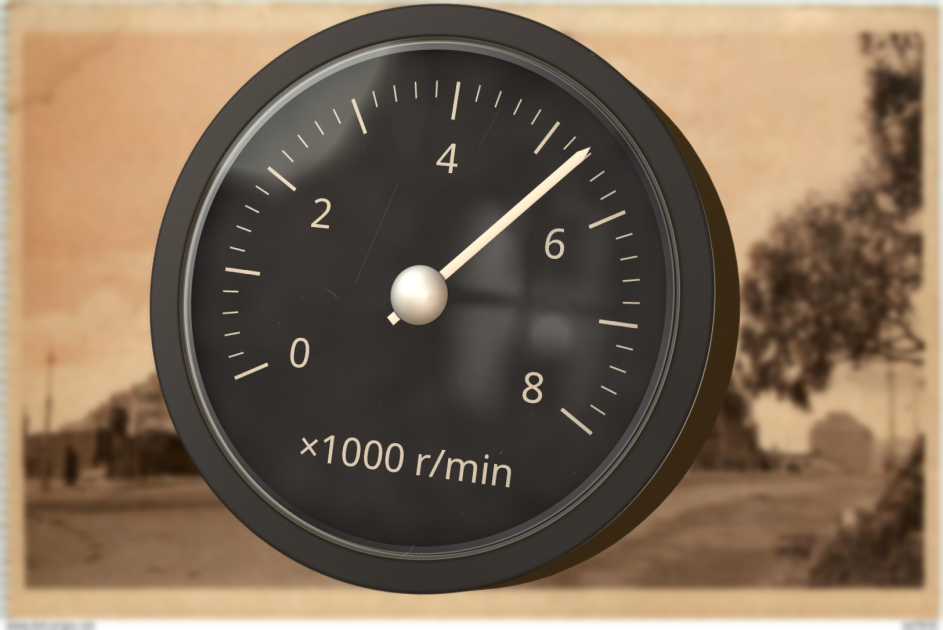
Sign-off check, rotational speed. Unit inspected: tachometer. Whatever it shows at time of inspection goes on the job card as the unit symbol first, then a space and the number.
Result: rpm 5400
